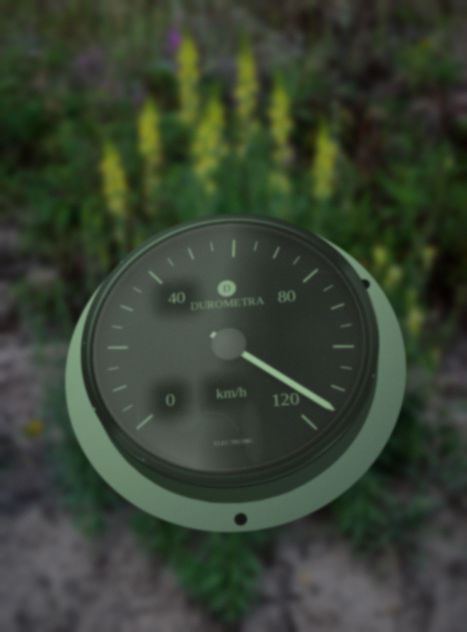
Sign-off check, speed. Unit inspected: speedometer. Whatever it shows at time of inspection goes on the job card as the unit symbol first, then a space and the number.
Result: km/h 115
